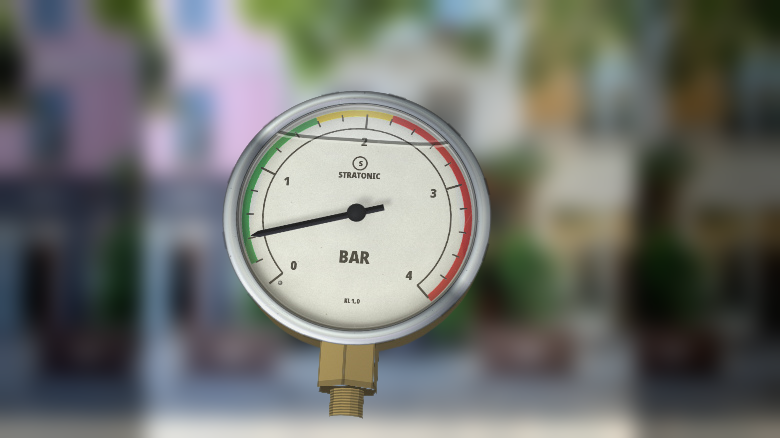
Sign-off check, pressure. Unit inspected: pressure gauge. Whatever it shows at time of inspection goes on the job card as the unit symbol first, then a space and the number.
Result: bar 0.4
